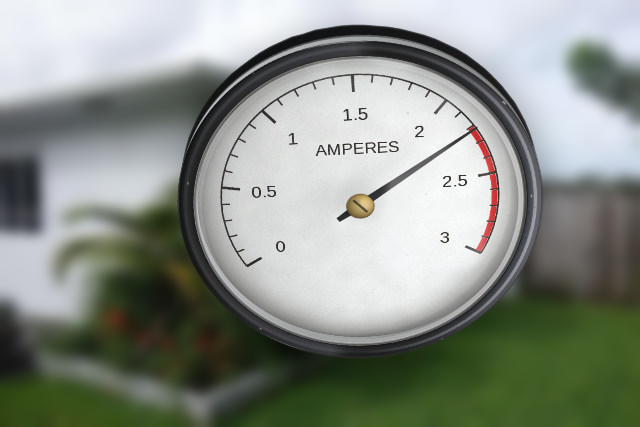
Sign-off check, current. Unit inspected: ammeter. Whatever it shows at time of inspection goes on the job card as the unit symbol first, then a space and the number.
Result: A 2.2
